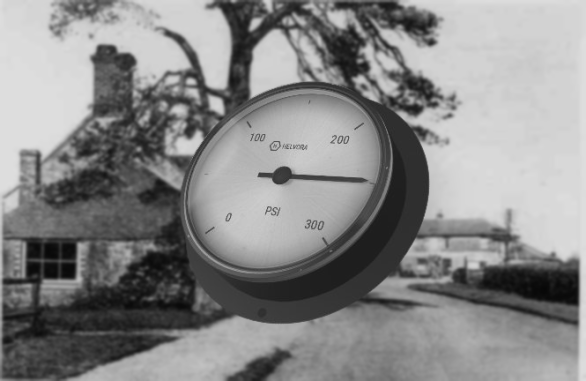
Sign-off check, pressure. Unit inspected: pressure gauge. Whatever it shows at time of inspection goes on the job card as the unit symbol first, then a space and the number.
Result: psi 250
